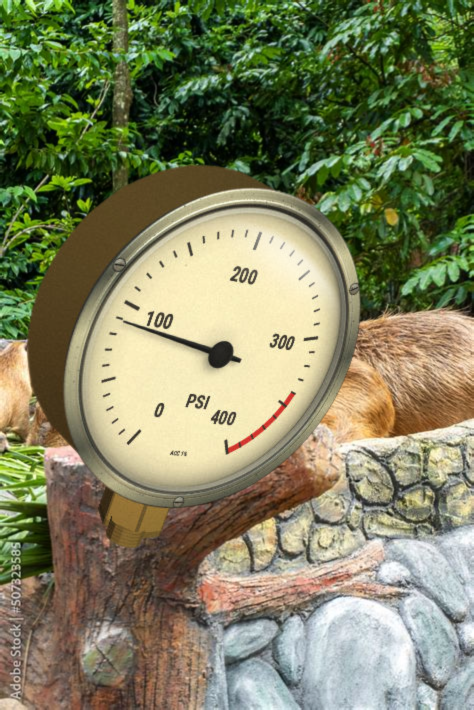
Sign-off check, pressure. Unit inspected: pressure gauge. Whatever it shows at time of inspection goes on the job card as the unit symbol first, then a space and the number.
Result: psi 90
